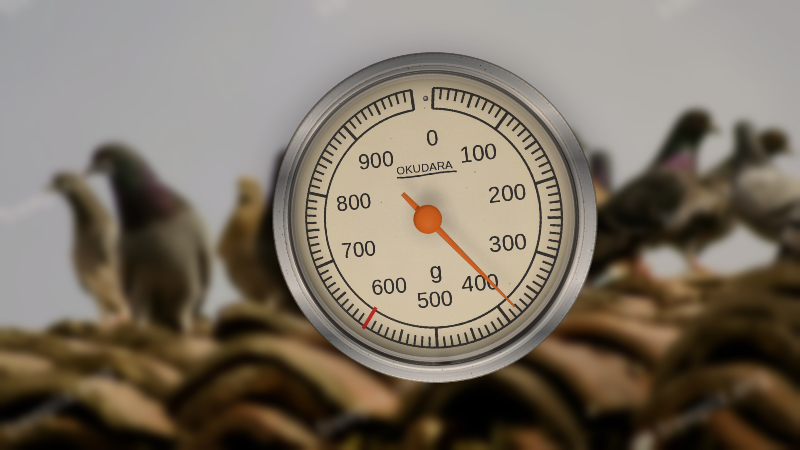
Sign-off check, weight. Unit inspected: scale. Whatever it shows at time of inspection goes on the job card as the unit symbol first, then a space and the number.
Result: g 380
